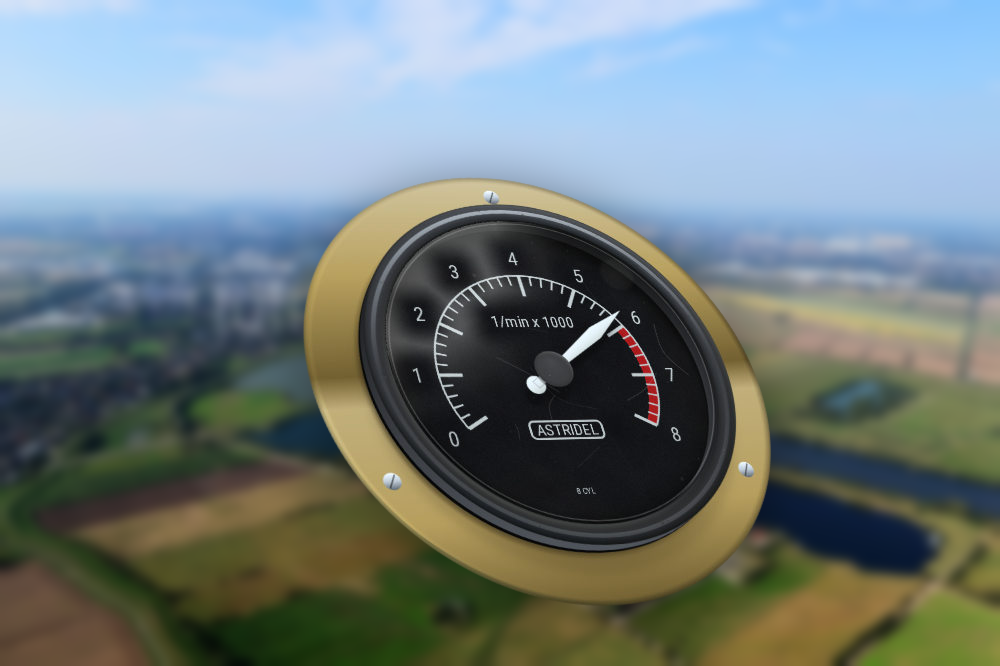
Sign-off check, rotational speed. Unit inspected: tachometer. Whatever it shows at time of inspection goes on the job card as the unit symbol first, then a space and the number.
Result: rpm 5800
